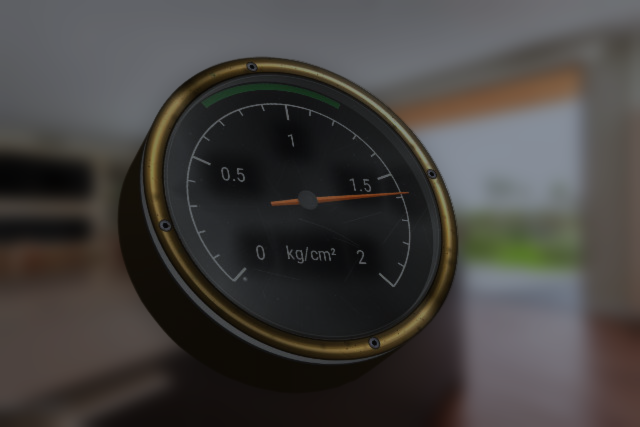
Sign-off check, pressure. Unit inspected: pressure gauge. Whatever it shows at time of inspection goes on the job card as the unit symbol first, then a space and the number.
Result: kg/cm² 1.6
